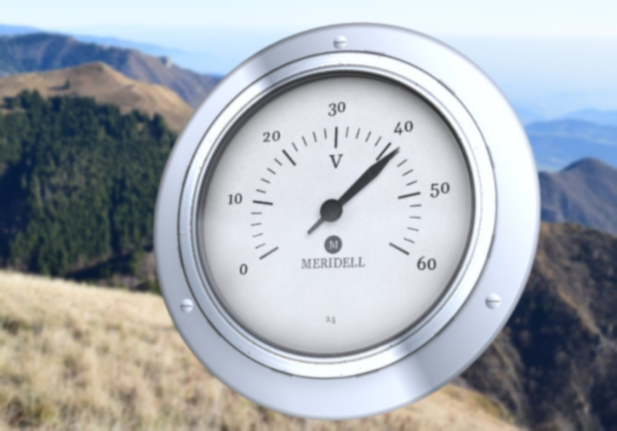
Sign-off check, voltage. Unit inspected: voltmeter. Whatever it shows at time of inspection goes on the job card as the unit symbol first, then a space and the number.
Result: V 42
